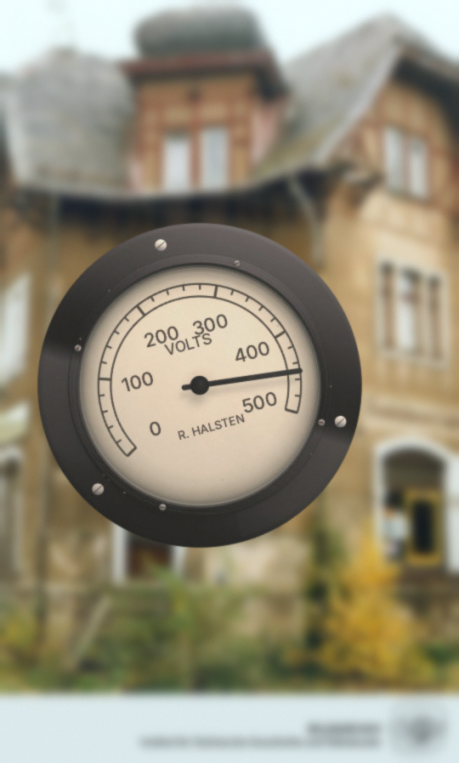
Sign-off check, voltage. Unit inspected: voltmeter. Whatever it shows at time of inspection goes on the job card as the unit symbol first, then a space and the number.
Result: V 450
